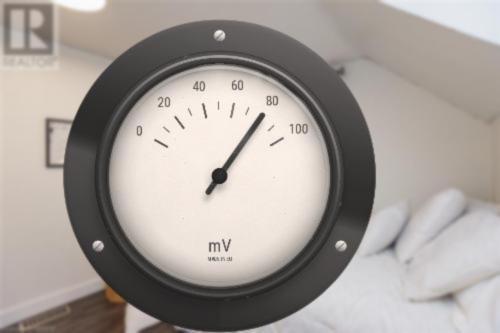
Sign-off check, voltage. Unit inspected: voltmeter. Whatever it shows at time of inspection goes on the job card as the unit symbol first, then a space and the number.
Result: mV 80
